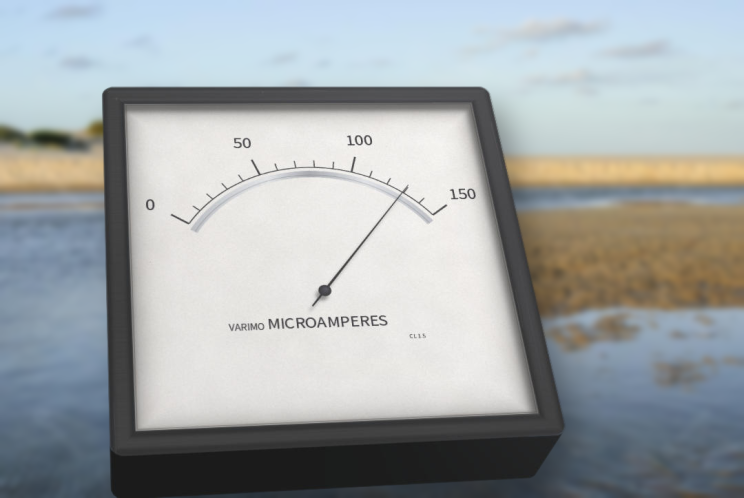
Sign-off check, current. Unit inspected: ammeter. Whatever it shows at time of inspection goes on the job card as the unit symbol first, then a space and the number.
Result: µA 130
